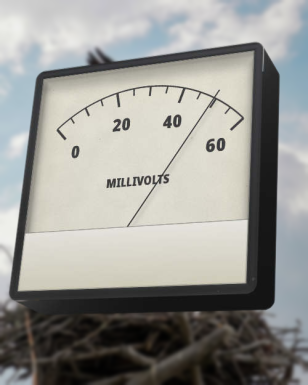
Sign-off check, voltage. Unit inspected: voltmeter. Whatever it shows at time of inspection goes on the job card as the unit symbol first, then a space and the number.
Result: mV 50
